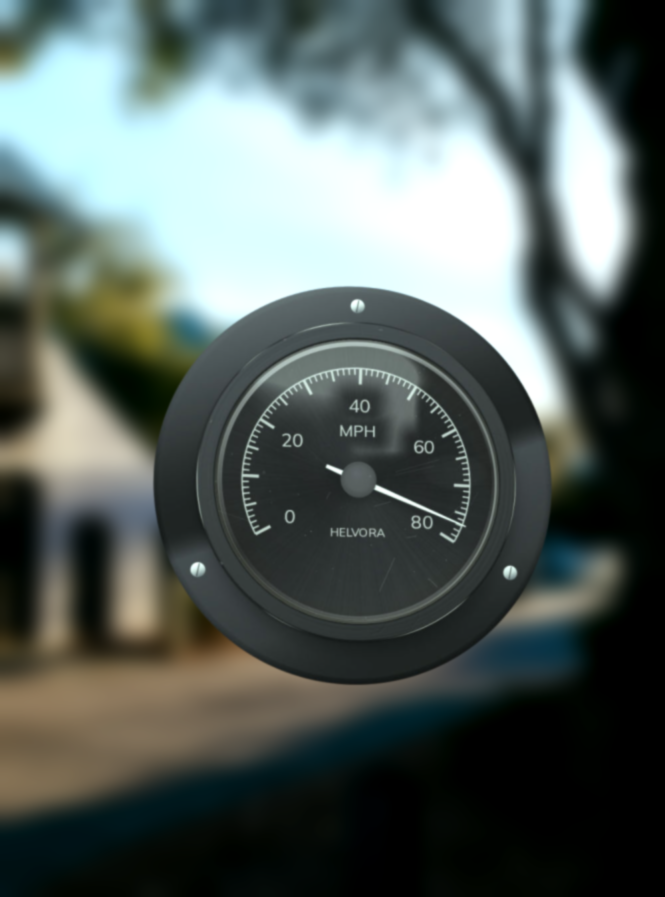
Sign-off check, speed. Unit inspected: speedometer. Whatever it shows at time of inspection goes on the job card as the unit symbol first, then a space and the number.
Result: mph 77
